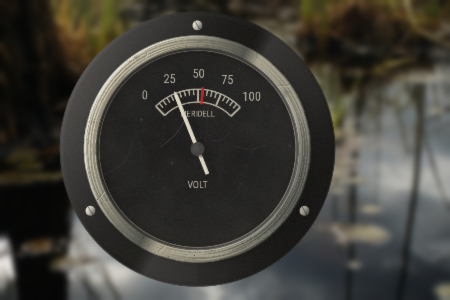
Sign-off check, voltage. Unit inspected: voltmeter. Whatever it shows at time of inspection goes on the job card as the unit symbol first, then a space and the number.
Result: V 25
